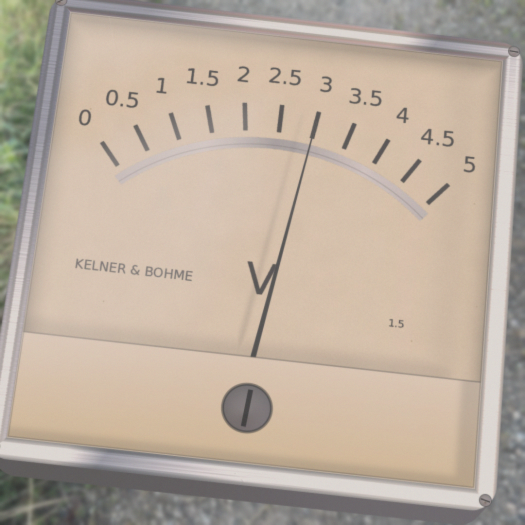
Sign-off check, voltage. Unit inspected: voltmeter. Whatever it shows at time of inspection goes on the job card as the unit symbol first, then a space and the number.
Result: V 3
